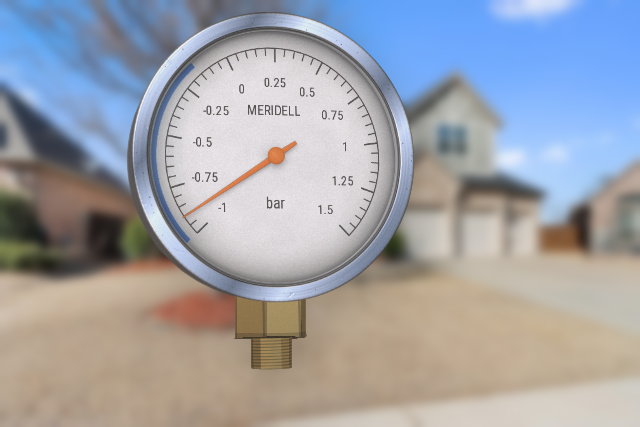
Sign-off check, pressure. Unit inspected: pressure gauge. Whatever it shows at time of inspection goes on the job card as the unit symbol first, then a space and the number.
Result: bar -0.9
